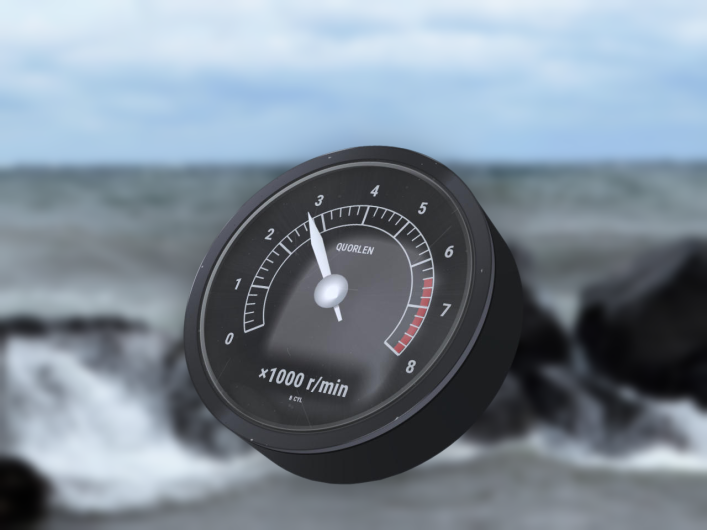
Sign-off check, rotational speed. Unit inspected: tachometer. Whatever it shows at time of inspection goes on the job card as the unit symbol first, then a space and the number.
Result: rpm 2800
